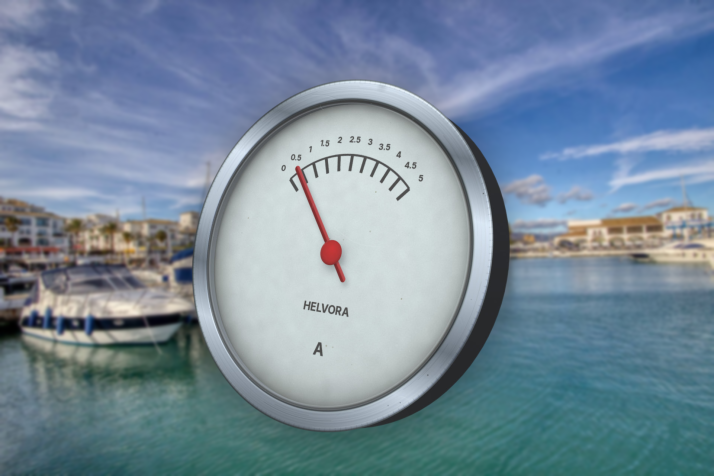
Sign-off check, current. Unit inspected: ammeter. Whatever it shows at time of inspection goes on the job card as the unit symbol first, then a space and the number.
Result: A 0.5
